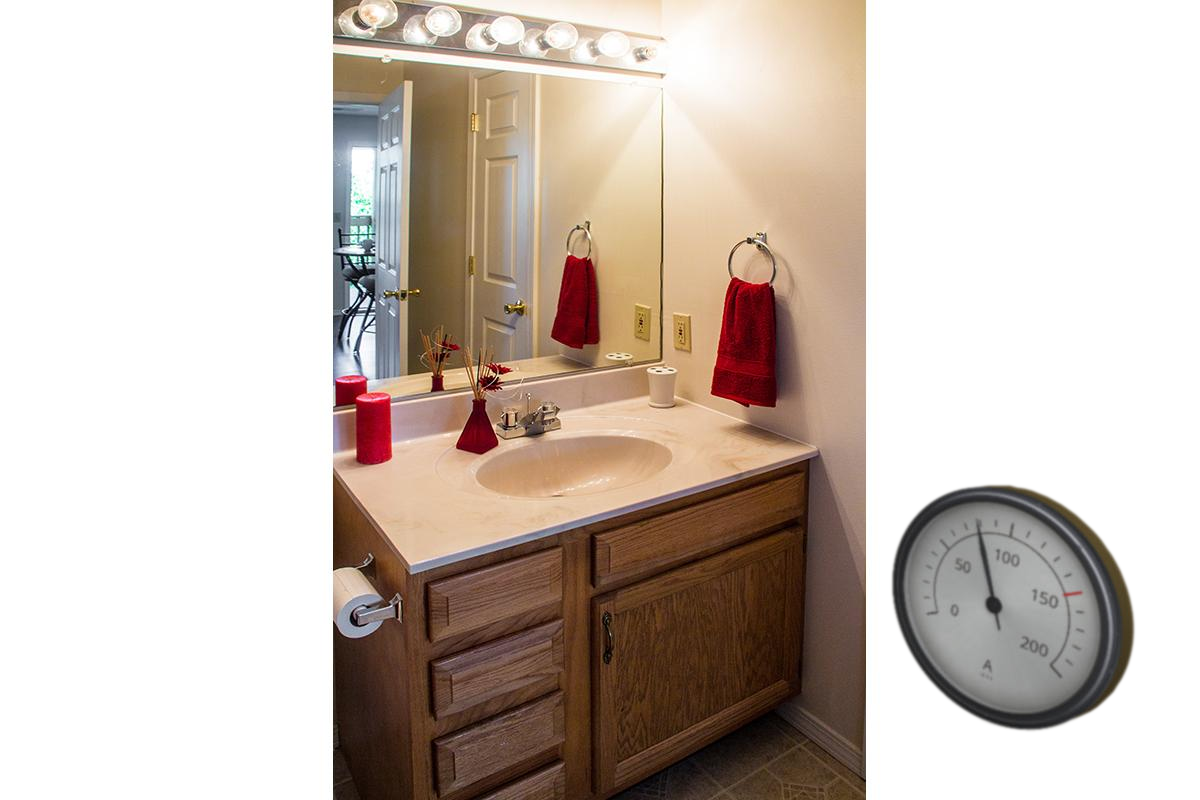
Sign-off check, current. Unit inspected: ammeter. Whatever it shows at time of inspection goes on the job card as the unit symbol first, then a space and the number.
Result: A 80
